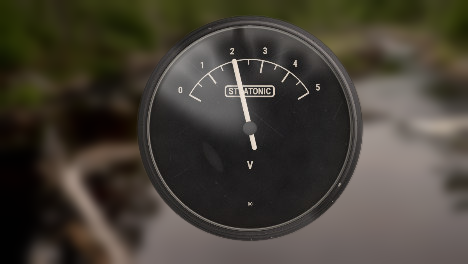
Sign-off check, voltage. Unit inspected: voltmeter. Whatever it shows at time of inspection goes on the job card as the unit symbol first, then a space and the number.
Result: V 2
